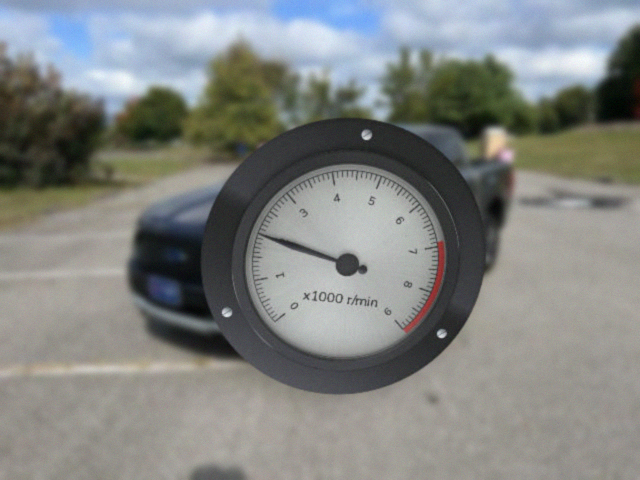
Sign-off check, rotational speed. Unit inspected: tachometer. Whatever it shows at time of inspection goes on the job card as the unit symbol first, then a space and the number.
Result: rpm 2000
